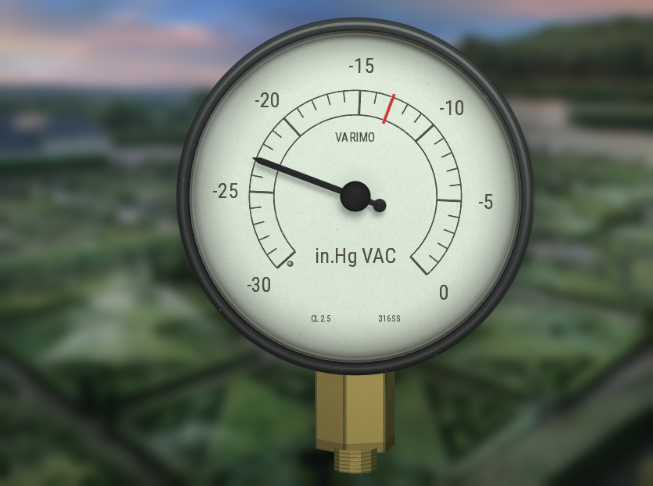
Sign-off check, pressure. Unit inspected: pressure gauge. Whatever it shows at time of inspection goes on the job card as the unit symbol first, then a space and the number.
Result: inHg -23
